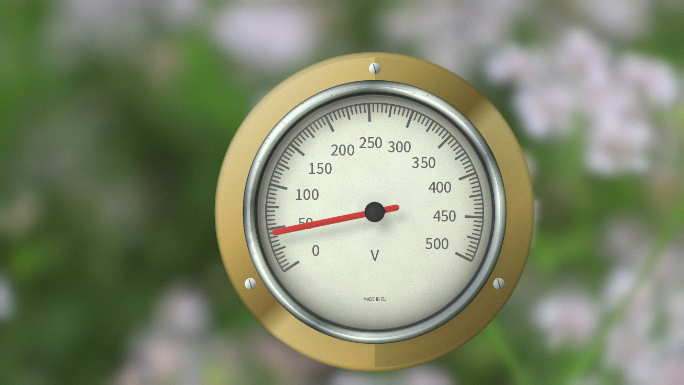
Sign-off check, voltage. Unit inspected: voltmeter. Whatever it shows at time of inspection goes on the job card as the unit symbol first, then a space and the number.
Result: V 45
